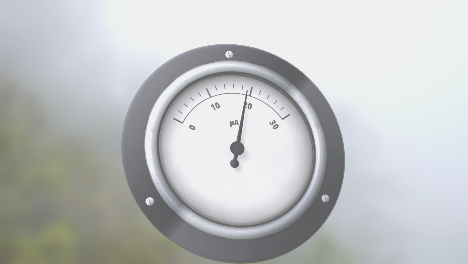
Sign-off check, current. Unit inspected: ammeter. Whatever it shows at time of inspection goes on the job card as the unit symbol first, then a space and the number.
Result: µA 19
